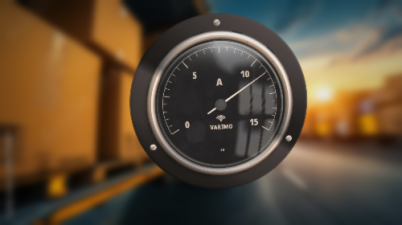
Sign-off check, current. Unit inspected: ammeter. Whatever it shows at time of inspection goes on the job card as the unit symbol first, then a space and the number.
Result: A 11
